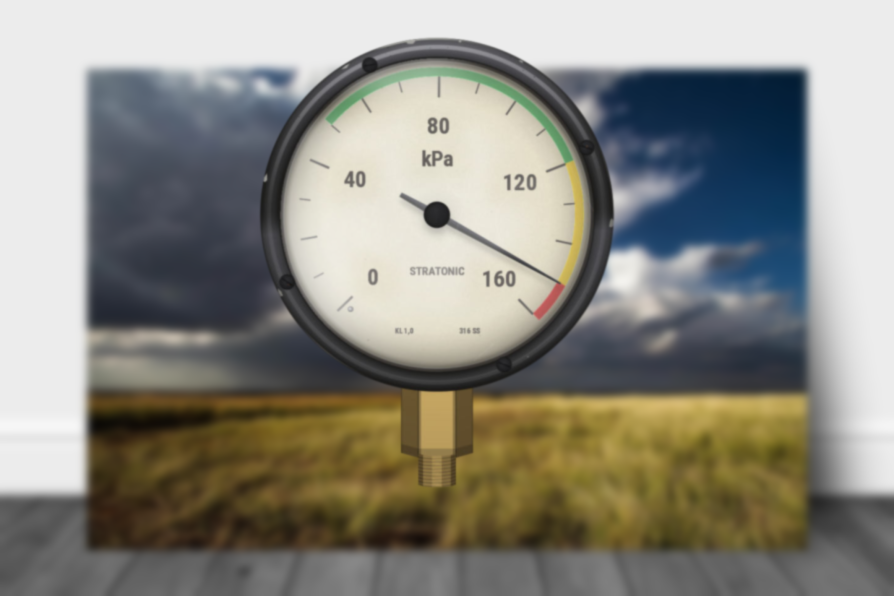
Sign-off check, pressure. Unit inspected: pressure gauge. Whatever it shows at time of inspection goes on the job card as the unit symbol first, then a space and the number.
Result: kPa 150
